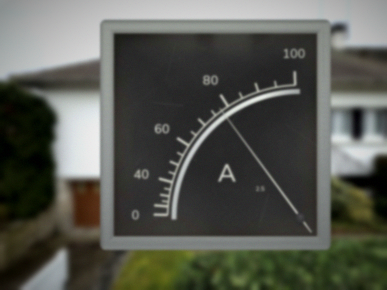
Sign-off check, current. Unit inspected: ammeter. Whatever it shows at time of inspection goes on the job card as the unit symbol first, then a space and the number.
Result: A 77.5
